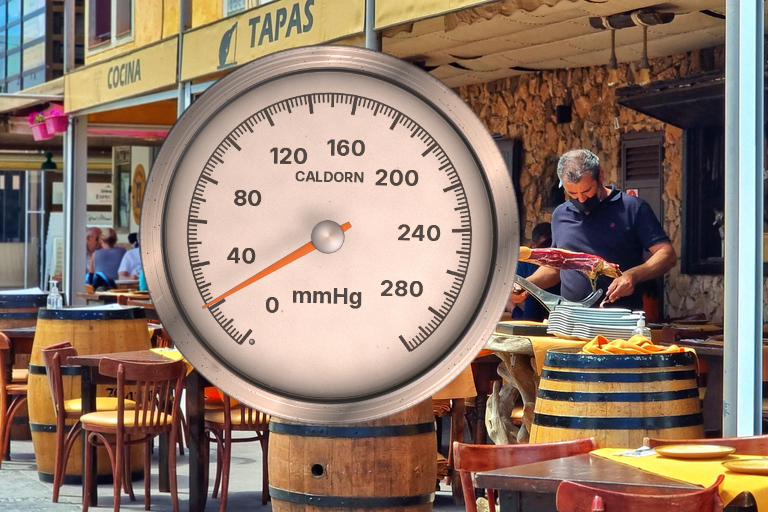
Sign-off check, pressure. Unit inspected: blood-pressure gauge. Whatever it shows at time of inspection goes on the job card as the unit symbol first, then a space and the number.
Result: mmHg 22
